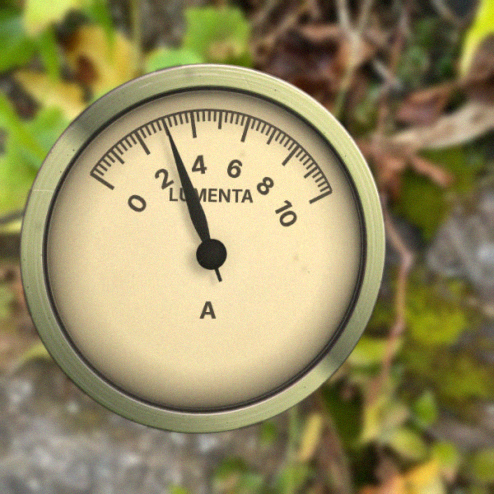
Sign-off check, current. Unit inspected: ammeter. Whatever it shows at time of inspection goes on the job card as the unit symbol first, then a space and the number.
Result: A 3
